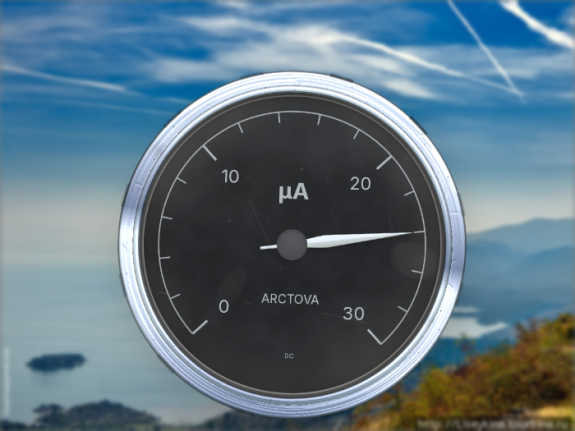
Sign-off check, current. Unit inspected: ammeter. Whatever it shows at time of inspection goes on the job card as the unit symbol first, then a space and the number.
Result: µA 24
